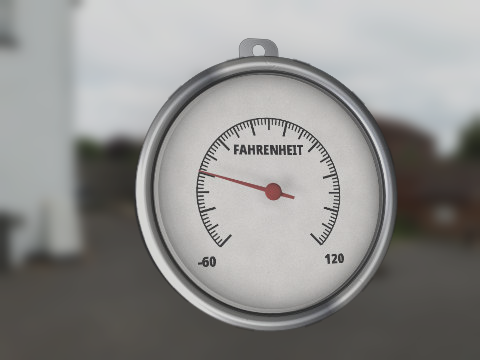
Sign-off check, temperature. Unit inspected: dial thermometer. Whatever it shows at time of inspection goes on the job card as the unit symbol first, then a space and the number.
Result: °F -20
